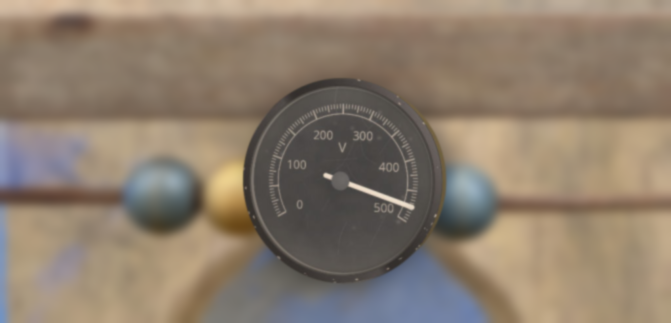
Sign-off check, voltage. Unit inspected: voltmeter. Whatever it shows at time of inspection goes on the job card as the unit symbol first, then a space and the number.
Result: V 475
